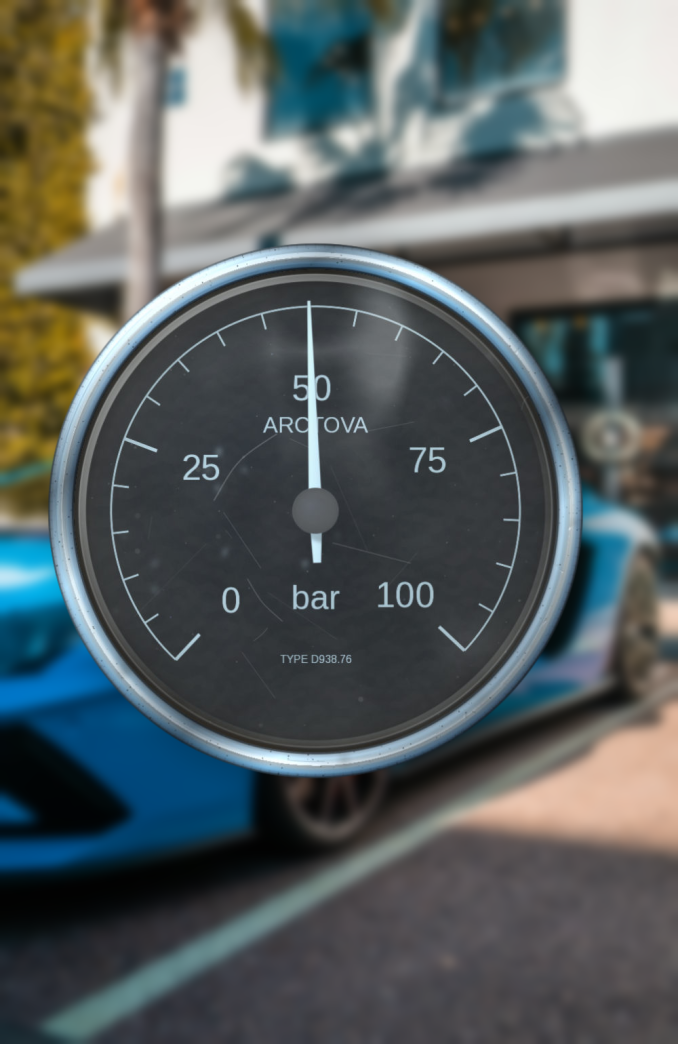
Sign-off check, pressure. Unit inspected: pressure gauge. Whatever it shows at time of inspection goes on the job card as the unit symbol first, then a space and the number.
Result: bar 50
